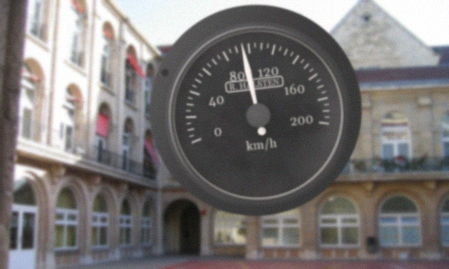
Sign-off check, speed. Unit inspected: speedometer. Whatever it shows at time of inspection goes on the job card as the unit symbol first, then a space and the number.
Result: km/h 95
